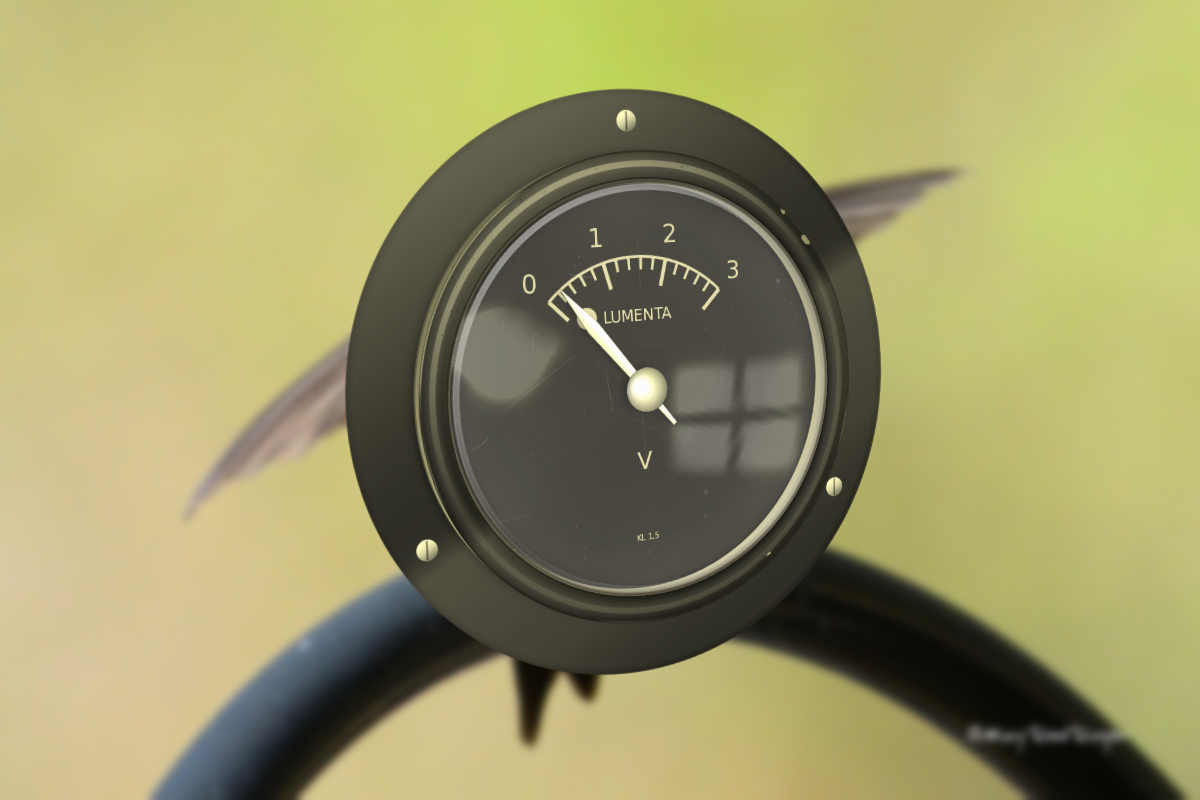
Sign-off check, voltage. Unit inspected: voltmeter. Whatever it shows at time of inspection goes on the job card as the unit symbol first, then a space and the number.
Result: V 0.2
